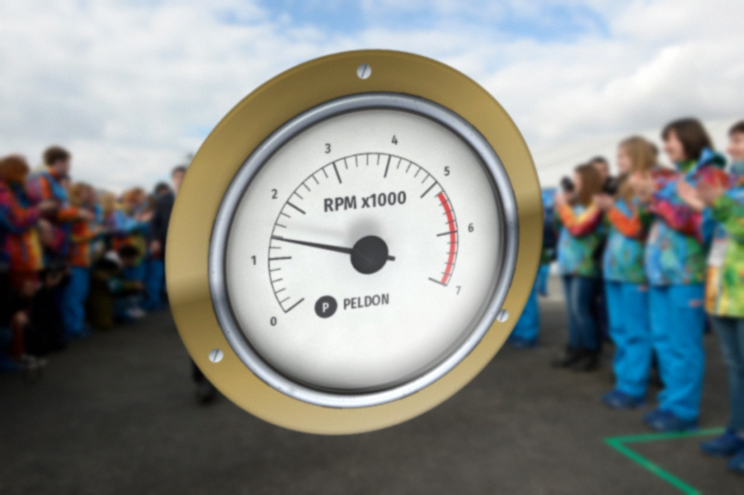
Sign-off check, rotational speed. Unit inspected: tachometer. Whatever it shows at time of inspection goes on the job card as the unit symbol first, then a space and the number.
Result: rpm 1400
